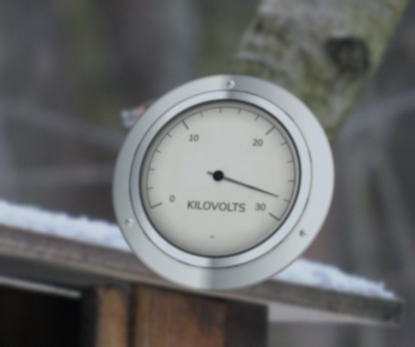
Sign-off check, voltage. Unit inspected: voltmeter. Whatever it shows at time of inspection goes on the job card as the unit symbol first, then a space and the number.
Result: kV 28
